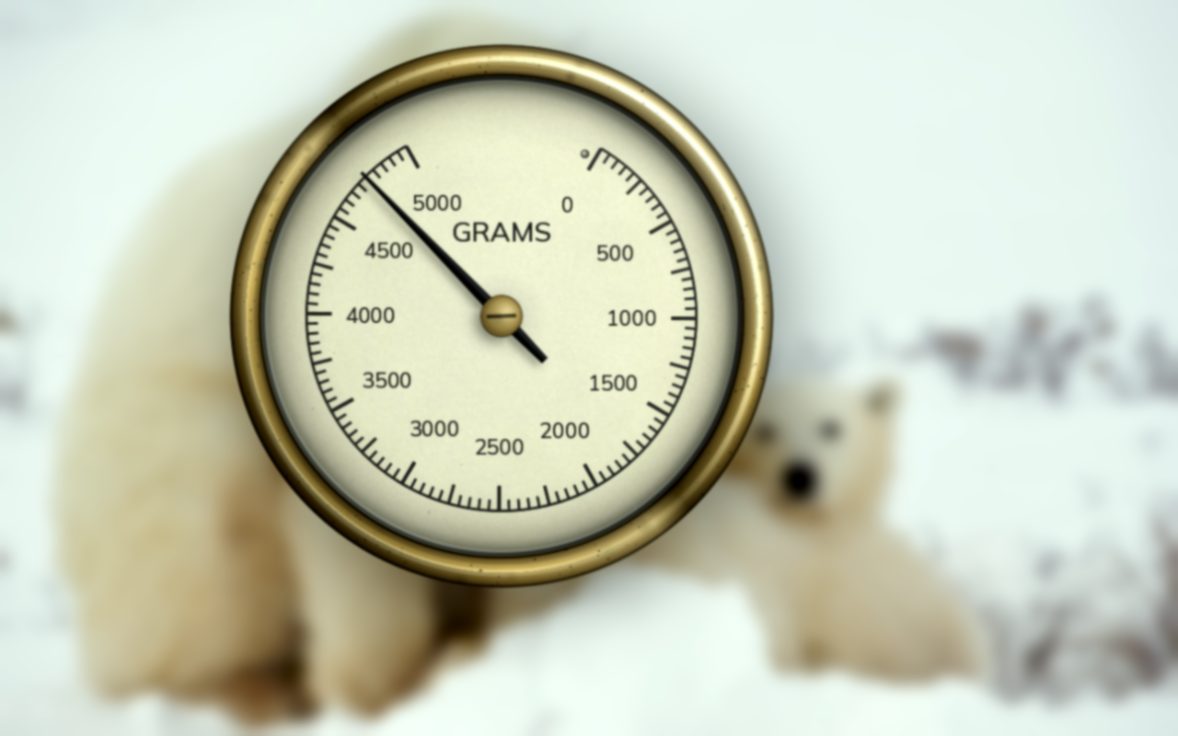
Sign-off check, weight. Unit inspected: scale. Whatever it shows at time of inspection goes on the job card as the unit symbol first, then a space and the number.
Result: g 4750
